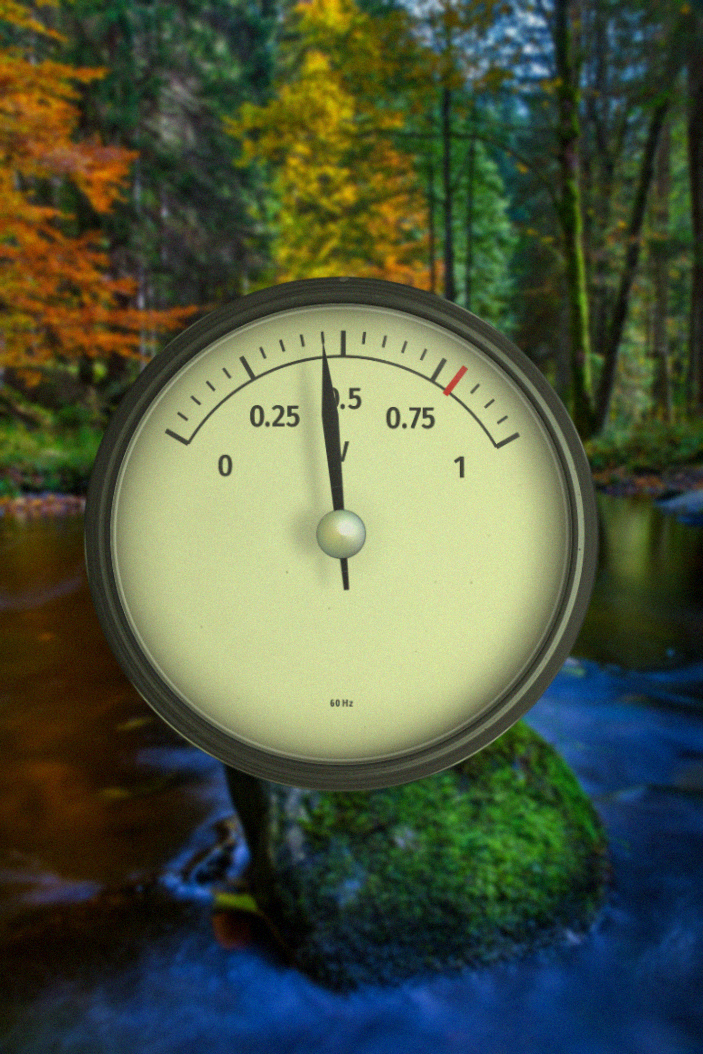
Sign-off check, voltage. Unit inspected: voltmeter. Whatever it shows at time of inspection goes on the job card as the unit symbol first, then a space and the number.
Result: V 0.45
